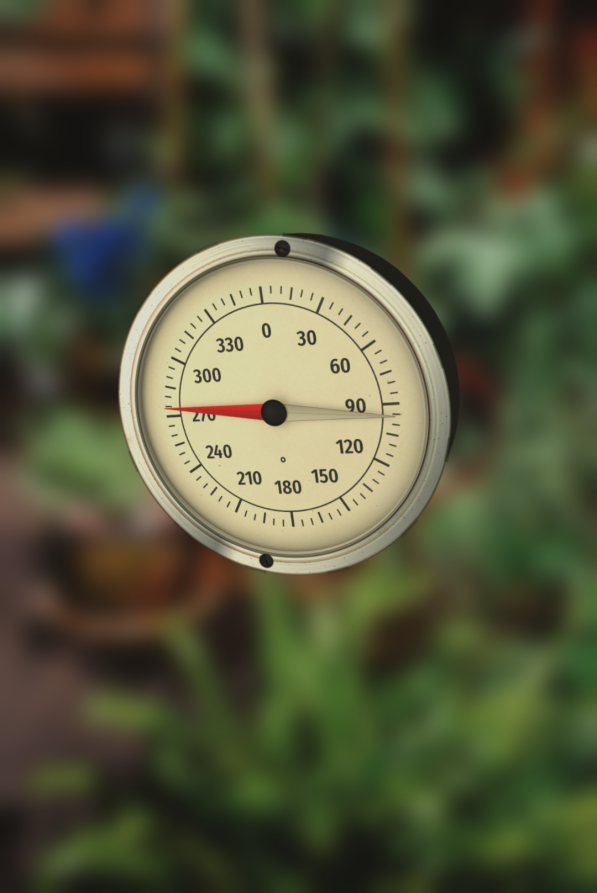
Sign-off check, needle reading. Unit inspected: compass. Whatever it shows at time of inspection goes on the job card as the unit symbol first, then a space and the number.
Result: ° 275
